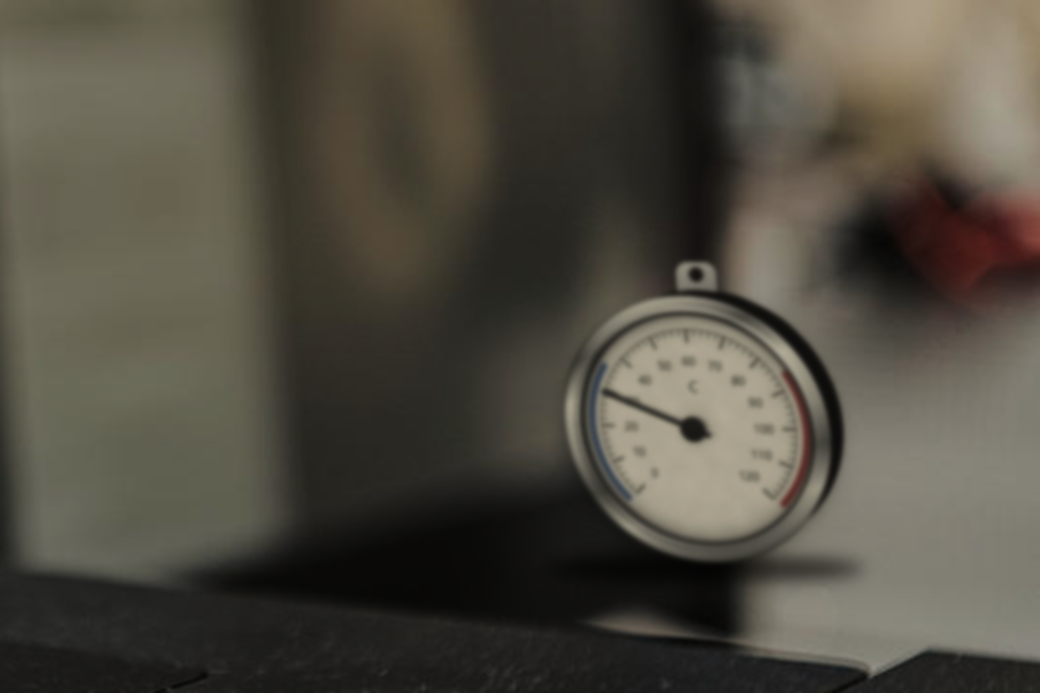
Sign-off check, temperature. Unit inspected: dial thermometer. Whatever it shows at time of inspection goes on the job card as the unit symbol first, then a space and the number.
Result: °C 30
